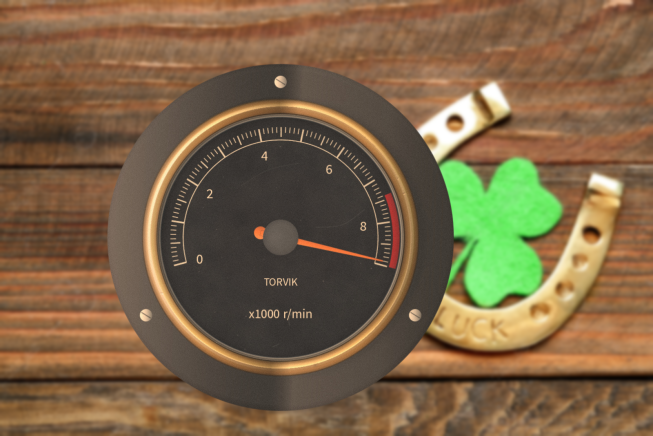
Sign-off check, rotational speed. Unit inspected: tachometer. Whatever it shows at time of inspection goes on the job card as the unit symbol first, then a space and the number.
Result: rpm 8900
